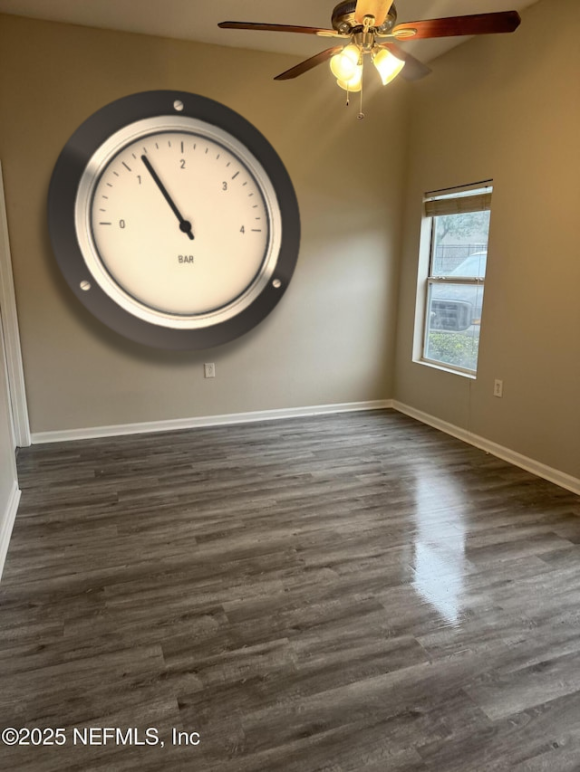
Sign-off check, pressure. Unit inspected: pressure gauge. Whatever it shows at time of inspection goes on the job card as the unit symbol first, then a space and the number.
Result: bar 1.3
